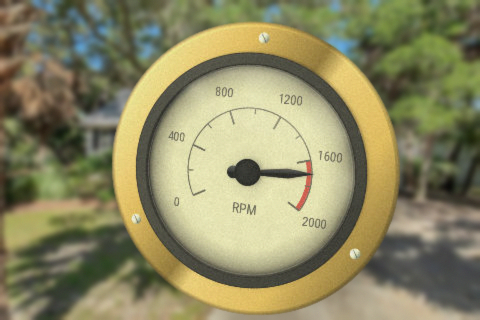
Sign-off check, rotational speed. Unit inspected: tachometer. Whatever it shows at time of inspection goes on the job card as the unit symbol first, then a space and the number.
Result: rpm 1700
